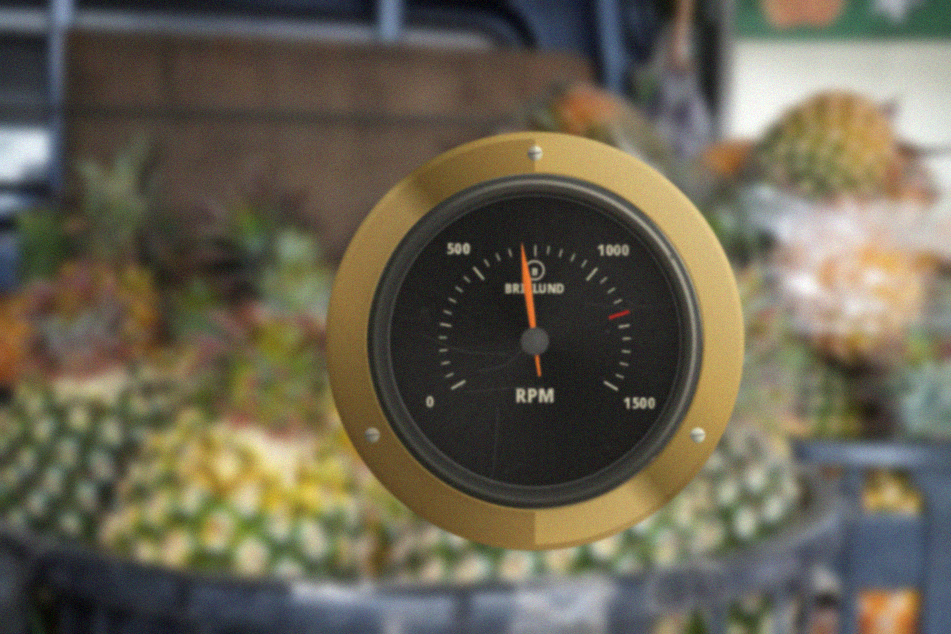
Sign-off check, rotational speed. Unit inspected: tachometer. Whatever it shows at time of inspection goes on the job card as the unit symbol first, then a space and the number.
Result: rpm 700
